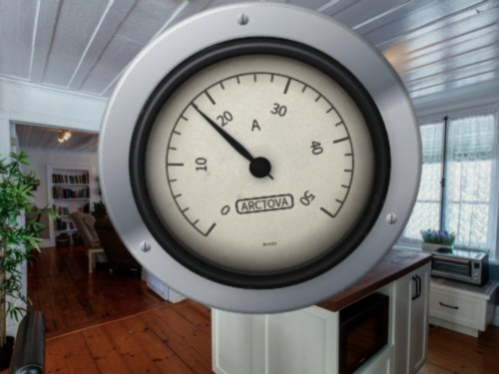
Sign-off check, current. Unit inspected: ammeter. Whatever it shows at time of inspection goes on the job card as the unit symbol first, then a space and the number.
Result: A 18
